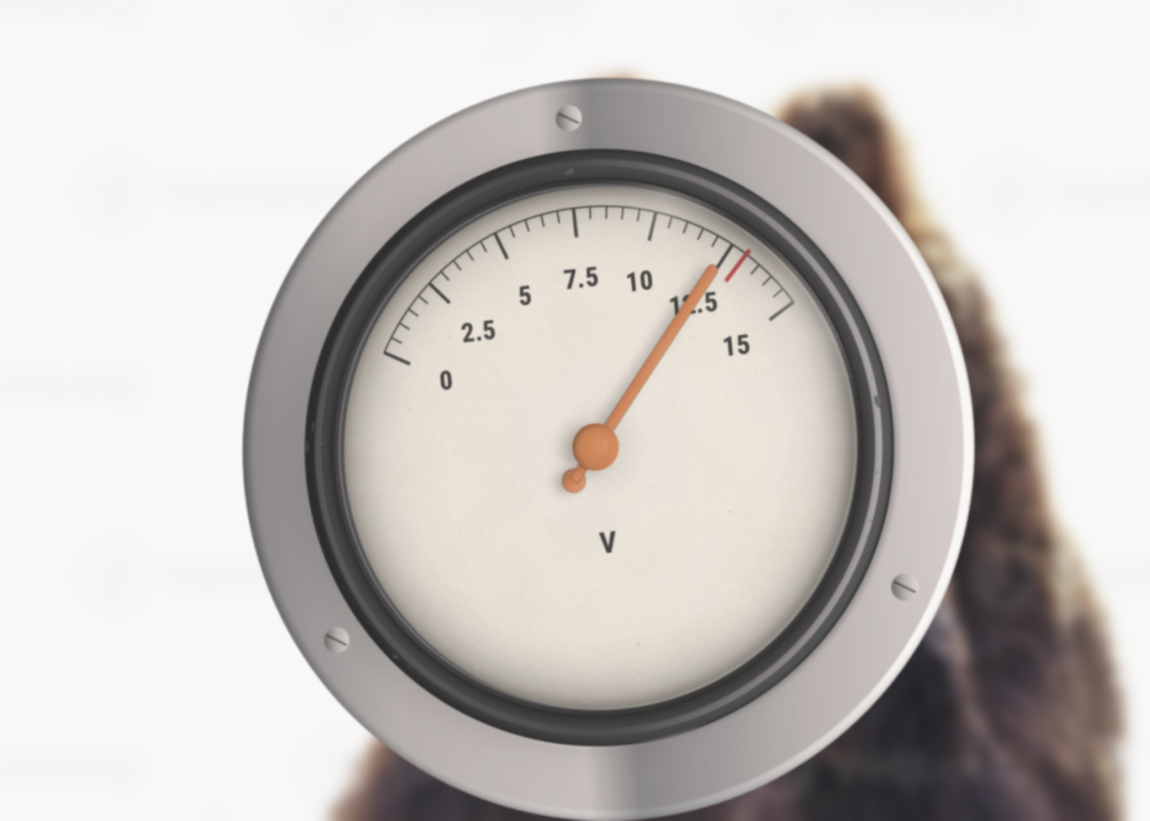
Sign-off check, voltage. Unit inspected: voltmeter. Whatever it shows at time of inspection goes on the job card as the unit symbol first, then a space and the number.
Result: V 12.5
